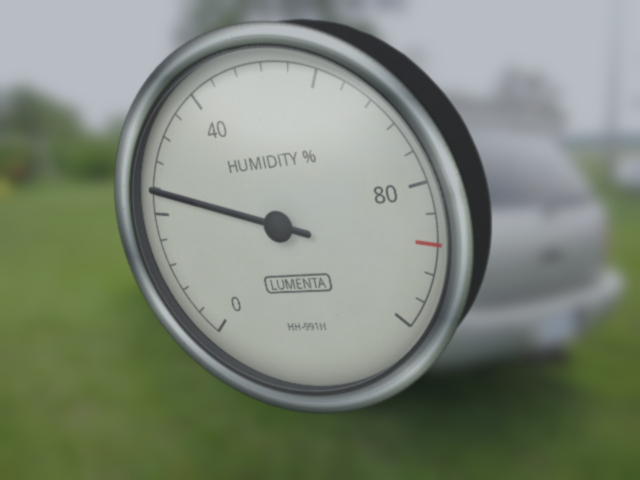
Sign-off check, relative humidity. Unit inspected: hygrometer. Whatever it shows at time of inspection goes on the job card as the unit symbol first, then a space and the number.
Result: % 24
